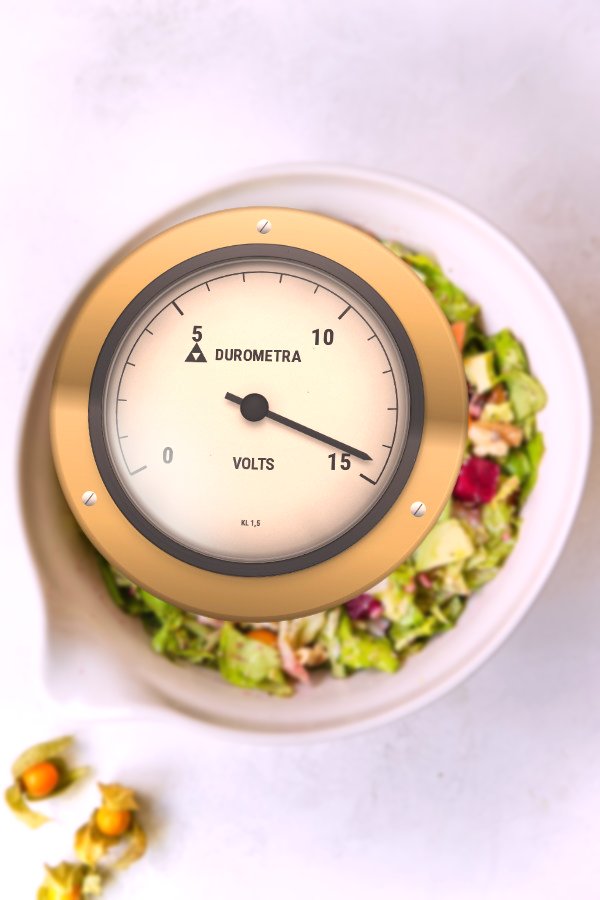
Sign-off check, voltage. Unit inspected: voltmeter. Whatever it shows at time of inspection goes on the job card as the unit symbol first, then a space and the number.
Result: V 14.5
